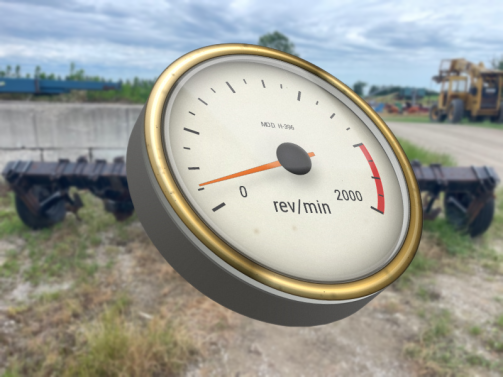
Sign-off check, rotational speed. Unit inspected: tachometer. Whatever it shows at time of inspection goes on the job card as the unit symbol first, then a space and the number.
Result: rpm 100
